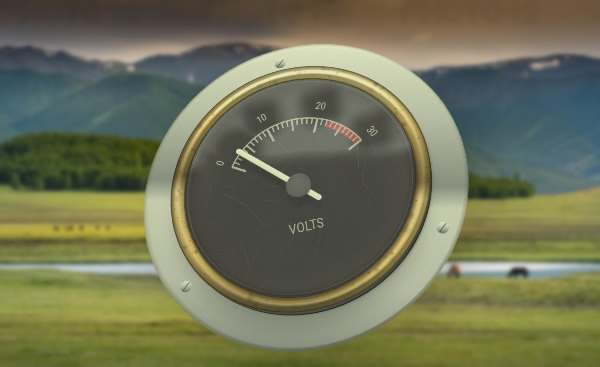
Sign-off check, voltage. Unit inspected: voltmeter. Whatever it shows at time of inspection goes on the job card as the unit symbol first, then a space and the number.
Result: V 3
